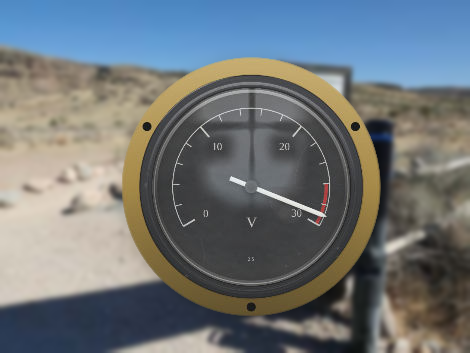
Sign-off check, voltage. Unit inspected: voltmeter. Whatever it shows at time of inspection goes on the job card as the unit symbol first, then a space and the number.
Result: V 29
